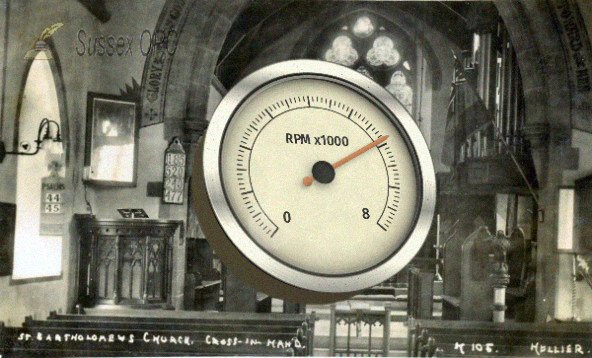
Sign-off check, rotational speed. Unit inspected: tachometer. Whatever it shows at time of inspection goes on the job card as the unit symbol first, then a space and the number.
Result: rpm 5900
